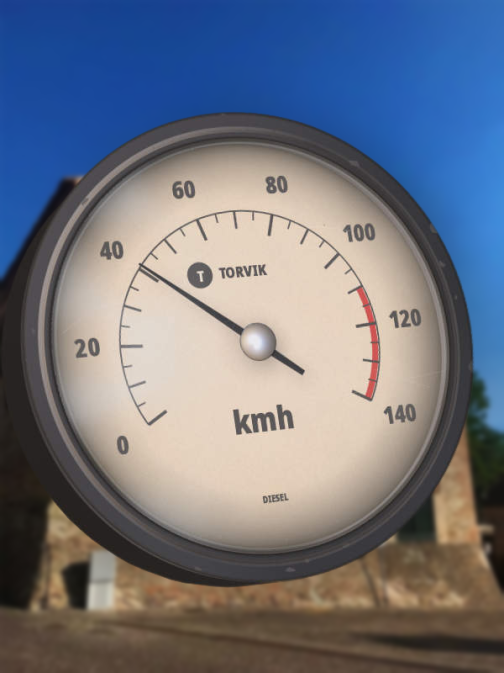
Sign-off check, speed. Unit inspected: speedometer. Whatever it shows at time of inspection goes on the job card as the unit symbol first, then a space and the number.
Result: km/h 40
